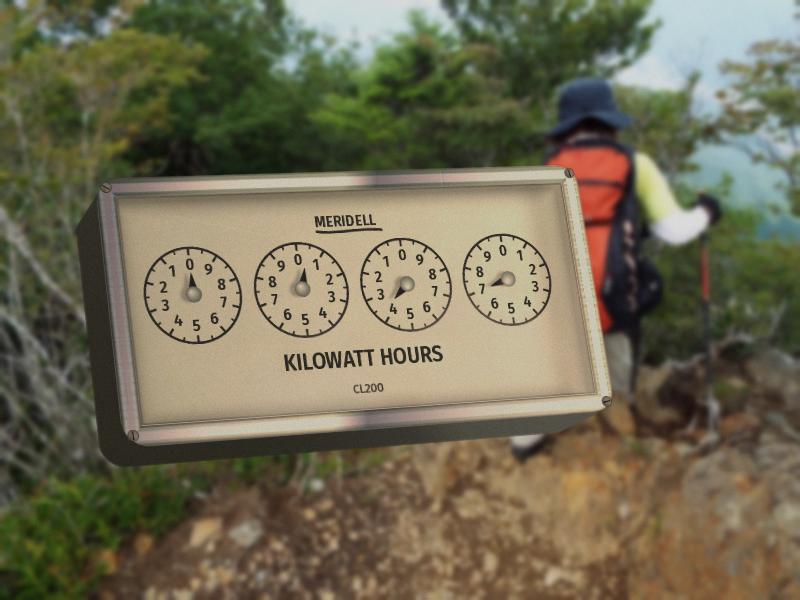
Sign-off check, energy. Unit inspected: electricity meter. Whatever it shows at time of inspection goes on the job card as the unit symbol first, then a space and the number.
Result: kWh 37
